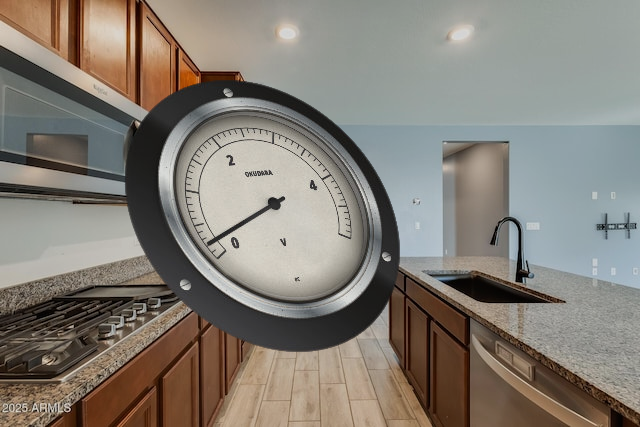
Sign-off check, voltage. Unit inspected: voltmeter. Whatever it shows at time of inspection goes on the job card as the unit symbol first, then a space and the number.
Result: V 0.2
